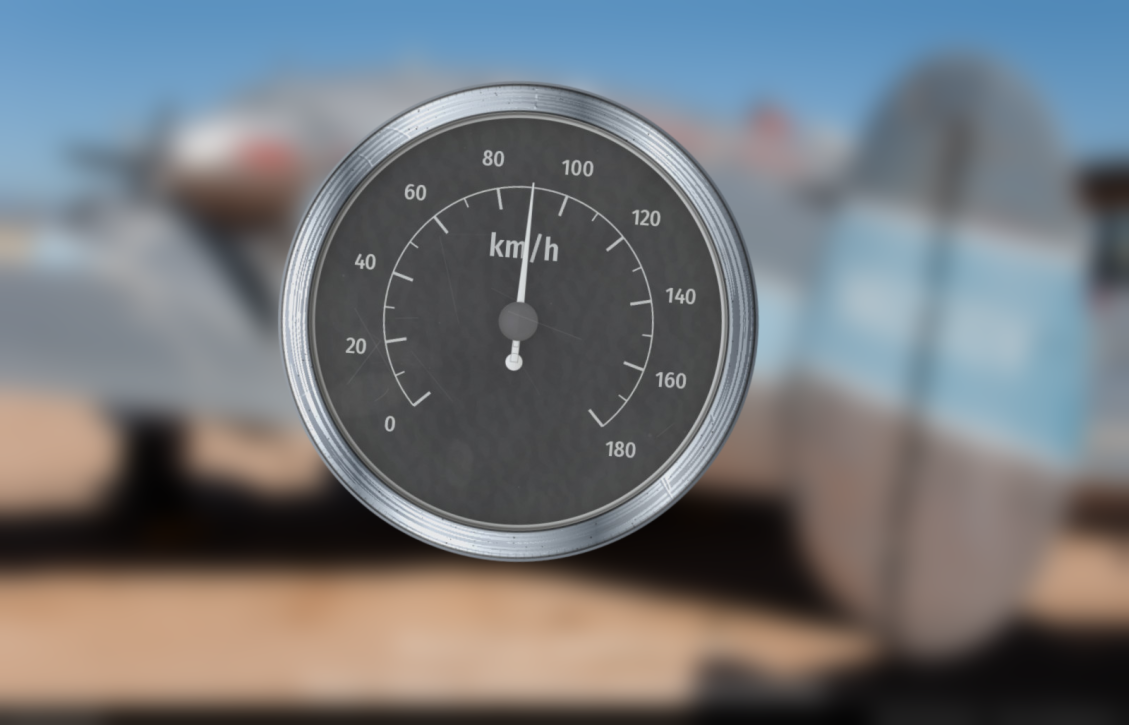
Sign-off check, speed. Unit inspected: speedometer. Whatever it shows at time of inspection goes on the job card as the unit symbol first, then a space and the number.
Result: km/h 90
